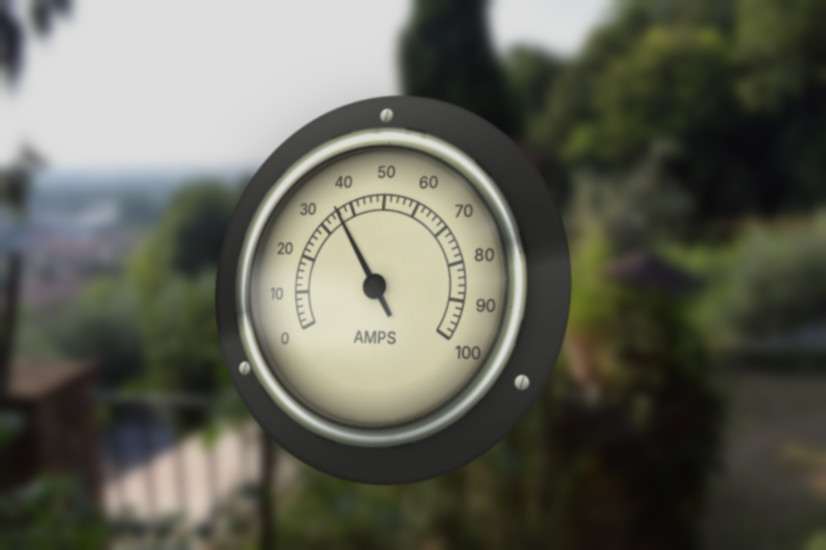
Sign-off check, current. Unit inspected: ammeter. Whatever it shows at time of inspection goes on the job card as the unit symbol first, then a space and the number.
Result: A 36
